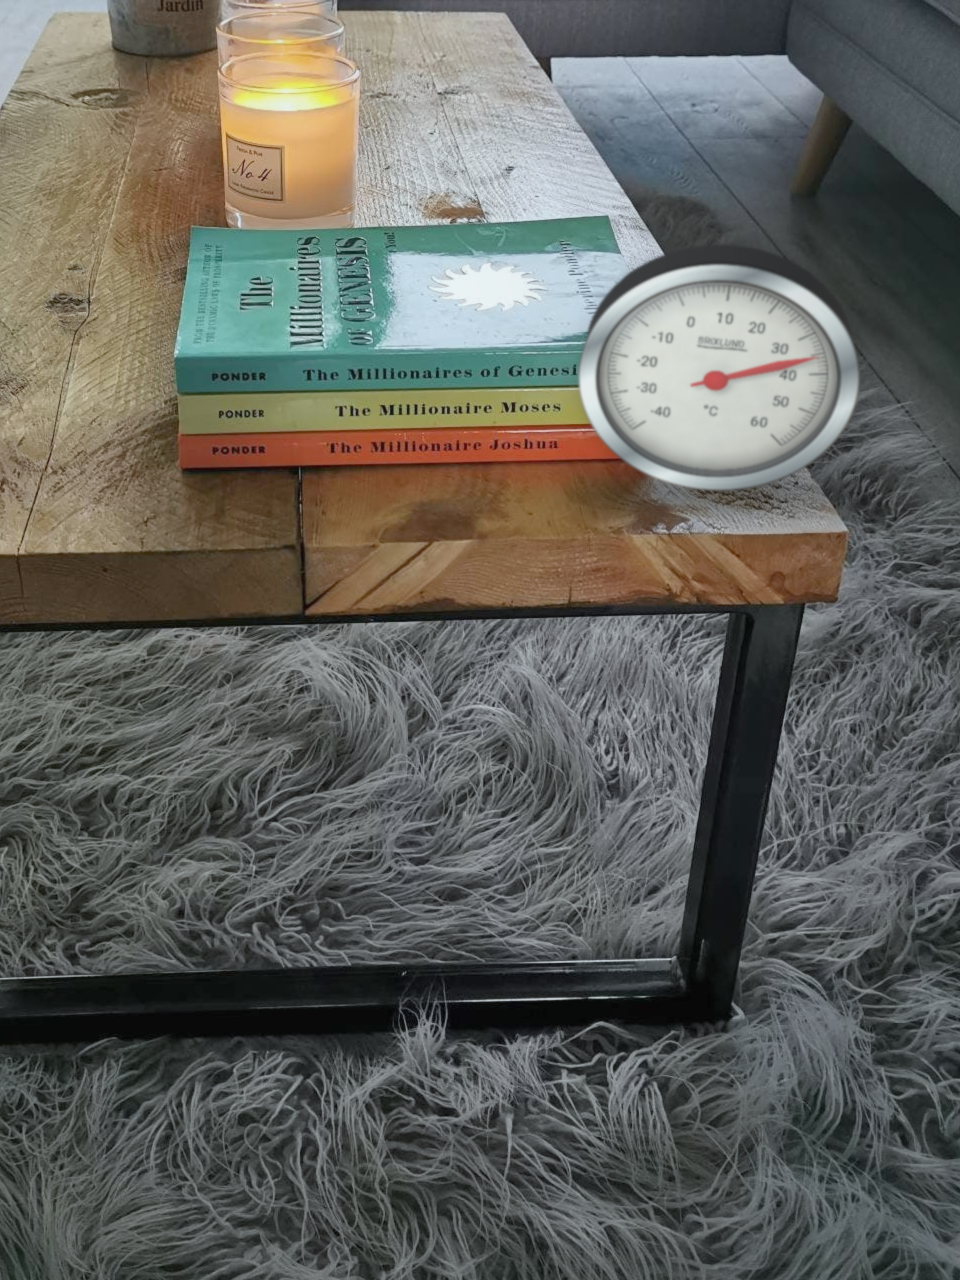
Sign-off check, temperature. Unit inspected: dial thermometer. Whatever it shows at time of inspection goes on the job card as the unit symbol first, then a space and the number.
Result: °C 35
